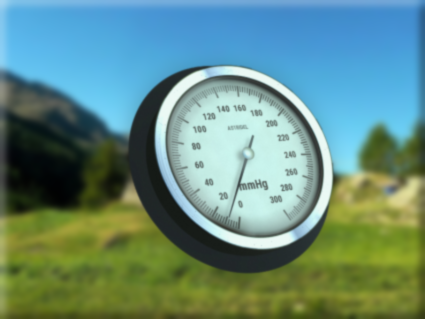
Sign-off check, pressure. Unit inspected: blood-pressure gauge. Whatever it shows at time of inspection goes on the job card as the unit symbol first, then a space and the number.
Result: mmHg 10
